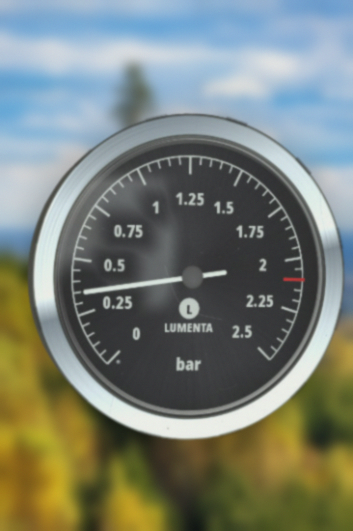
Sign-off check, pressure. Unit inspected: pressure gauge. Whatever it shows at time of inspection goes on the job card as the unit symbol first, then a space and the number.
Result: bar 0.35
